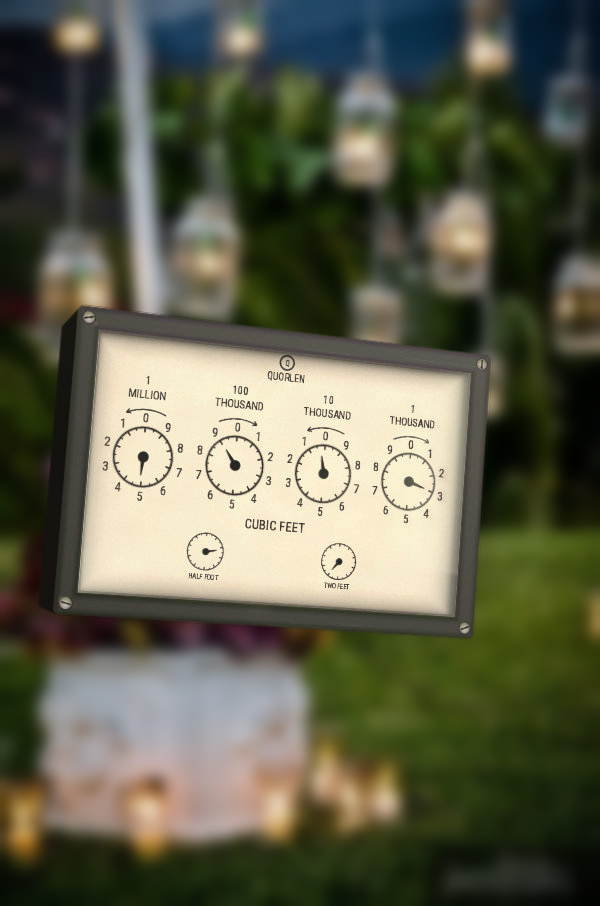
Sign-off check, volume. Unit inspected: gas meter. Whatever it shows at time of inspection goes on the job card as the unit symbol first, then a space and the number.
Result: ft³ 490300
